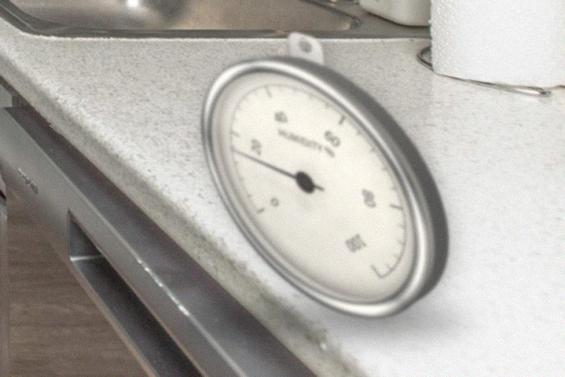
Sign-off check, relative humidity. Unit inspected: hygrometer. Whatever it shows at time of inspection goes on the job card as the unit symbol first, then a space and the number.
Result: % 16
